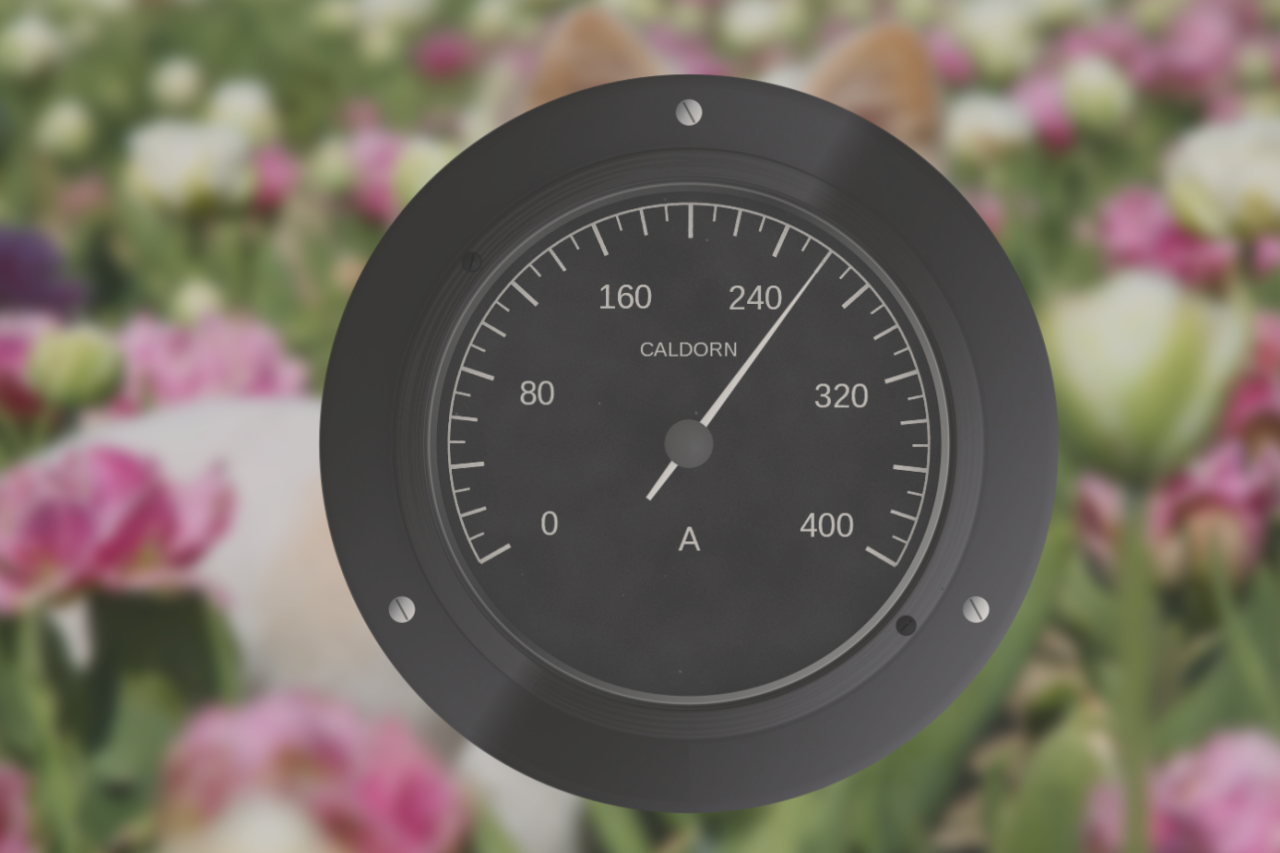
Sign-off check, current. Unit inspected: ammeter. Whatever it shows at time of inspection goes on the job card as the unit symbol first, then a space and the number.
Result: A 260
